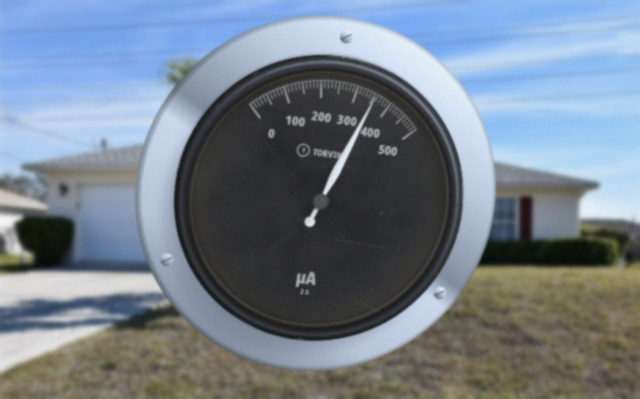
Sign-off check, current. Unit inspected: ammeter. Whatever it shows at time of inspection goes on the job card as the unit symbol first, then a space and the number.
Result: µA 350
